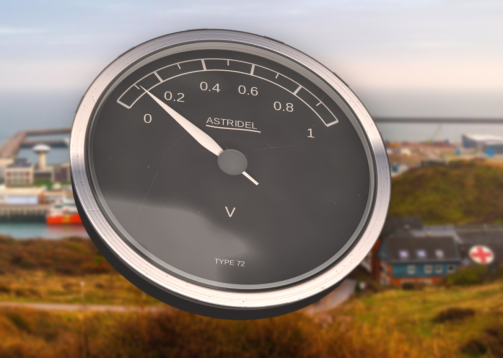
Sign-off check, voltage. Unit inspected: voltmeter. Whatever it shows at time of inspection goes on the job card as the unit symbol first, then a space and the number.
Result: V 0.1
